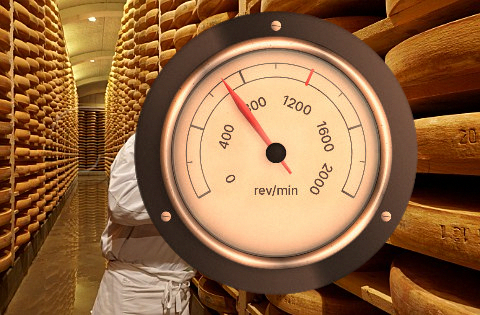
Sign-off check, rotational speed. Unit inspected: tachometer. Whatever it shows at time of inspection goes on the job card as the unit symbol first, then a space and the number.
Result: rpm 700
